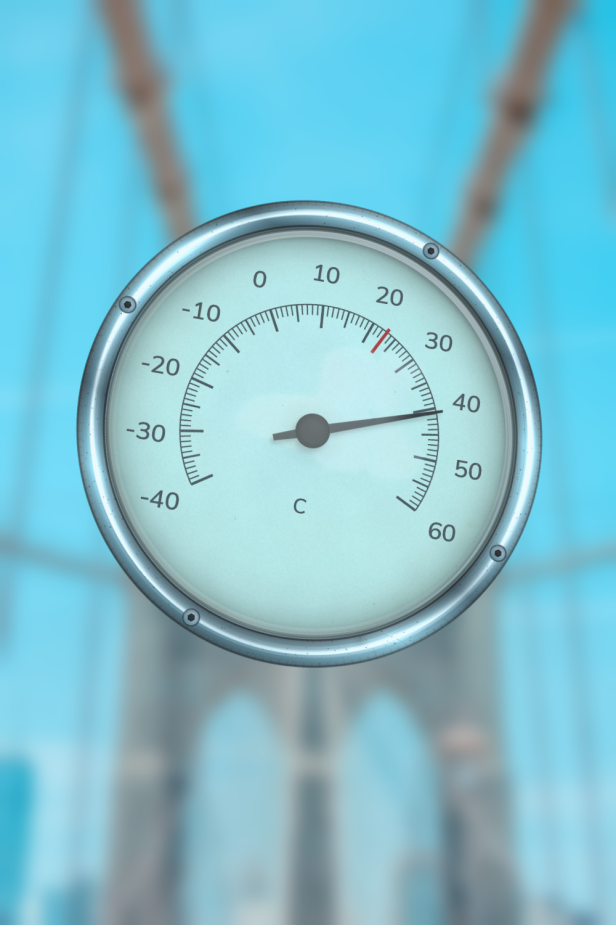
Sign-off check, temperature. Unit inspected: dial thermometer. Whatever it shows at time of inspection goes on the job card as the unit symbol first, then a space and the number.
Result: °C 41
